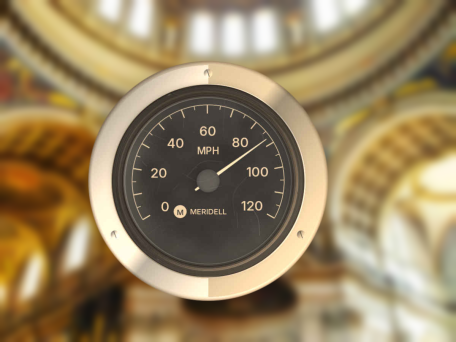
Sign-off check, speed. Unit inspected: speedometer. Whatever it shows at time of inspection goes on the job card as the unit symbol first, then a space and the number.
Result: mph 87.5
